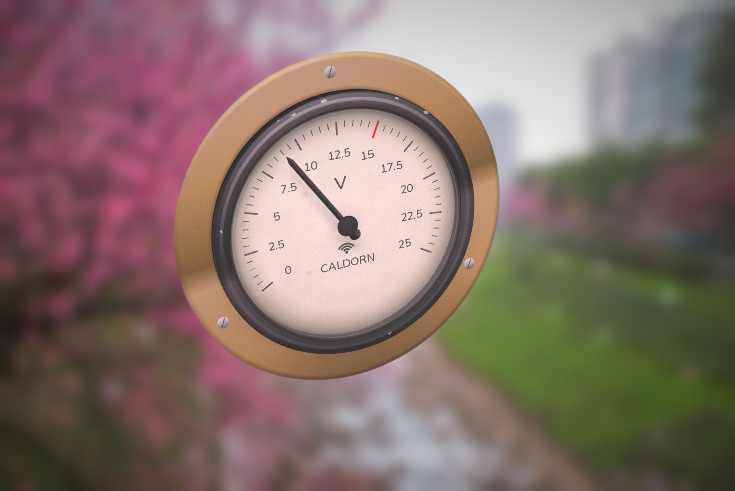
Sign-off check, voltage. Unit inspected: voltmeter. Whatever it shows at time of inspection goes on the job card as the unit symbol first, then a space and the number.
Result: V 9
